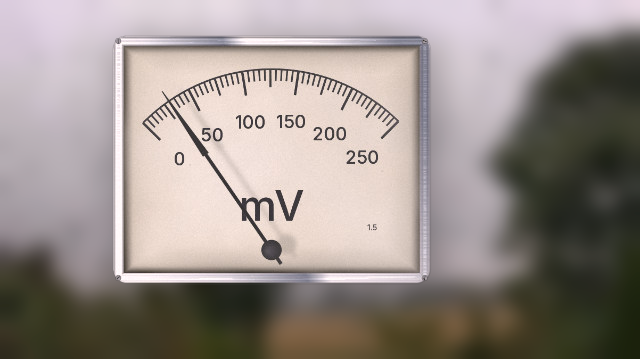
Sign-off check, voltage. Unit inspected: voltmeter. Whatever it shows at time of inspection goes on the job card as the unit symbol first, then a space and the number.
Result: mV 30
